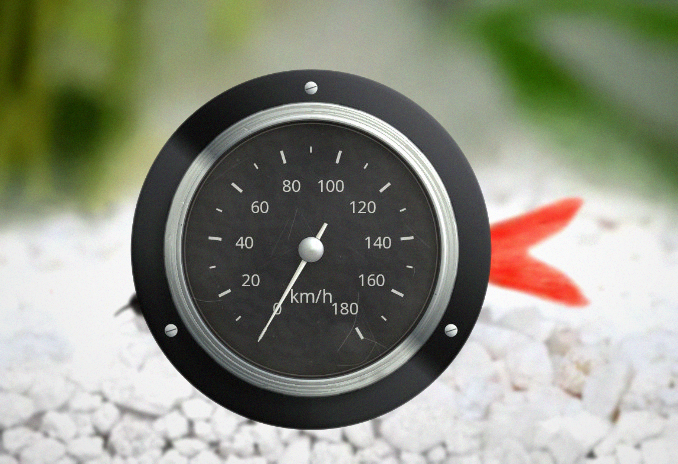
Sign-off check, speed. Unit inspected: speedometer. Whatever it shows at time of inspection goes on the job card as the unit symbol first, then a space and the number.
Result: km/h 0
